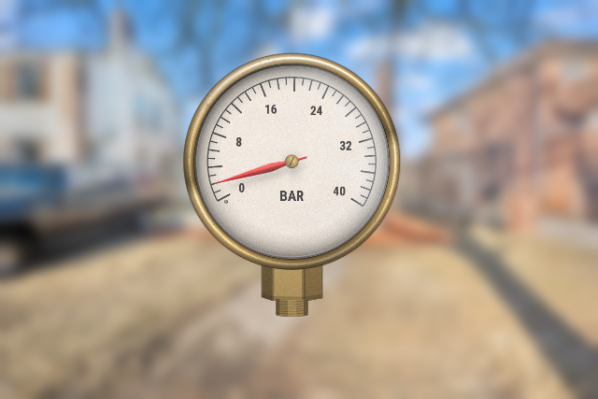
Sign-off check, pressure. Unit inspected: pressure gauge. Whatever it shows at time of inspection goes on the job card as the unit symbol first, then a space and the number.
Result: bar 2
